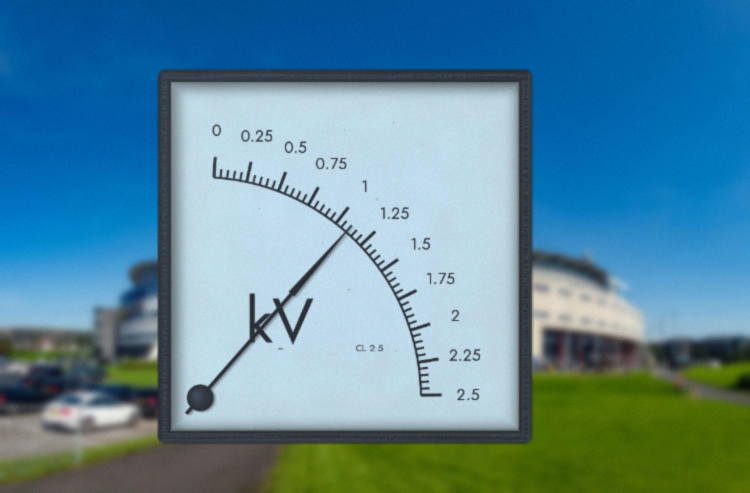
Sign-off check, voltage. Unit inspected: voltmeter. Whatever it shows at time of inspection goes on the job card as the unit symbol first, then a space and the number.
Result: kV 1.1
